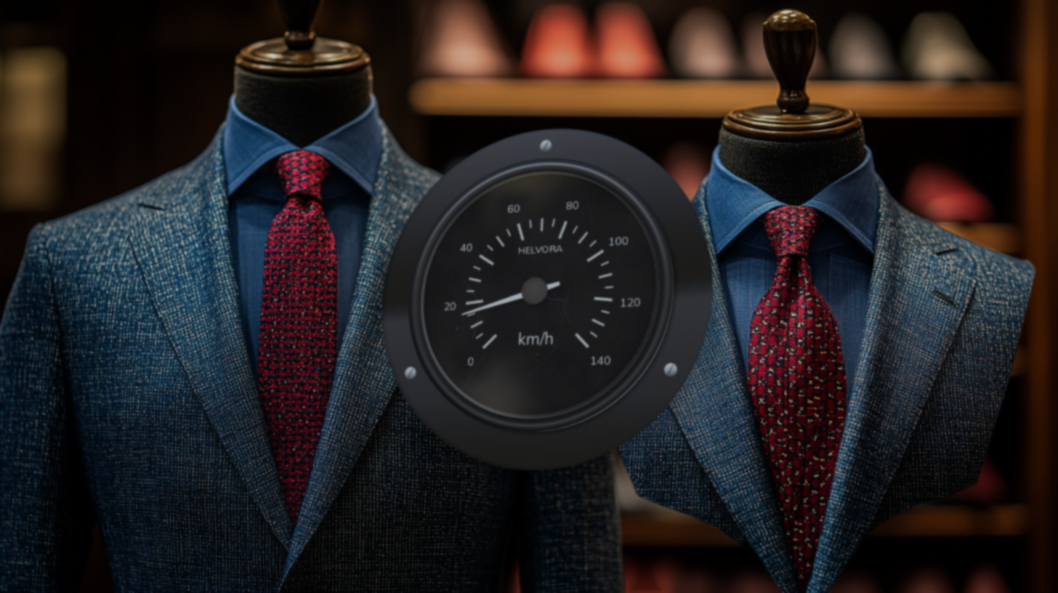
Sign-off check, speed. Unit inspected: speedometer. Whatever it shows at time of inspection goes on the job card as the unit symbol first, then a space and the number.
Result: km/h 15
